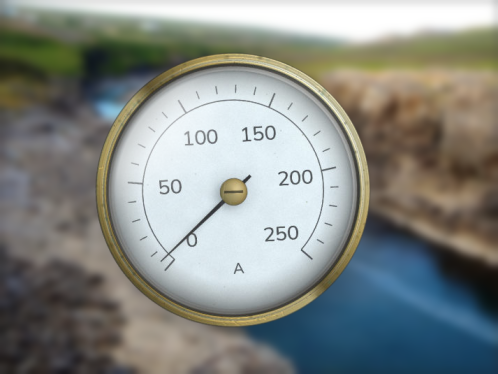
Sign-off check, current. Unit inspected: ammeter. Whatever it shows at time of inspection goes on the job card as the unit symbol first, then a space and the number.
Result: A 5
